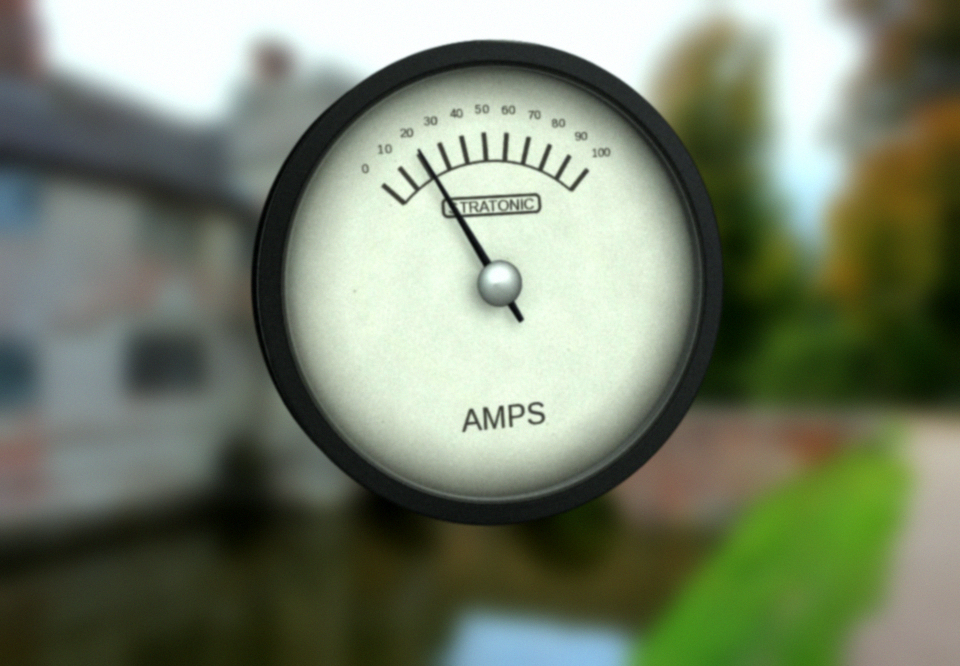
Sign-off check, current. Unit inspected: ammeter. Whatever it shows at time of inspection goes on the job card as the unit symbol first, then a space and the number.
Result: A 20
